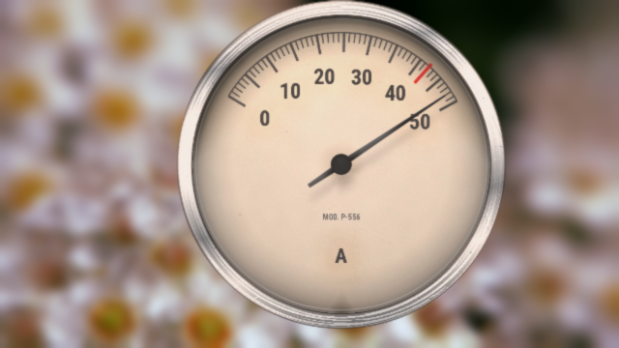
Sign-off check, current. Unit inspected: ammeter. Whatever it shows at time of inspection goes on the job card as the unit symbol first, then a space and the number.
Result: A 48
